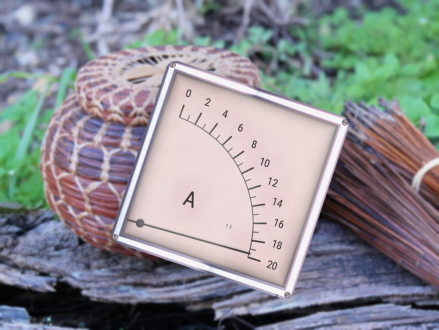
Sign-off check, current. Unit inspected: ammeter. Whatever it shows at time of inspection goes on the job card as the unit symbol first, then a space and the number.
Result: A 19.5
